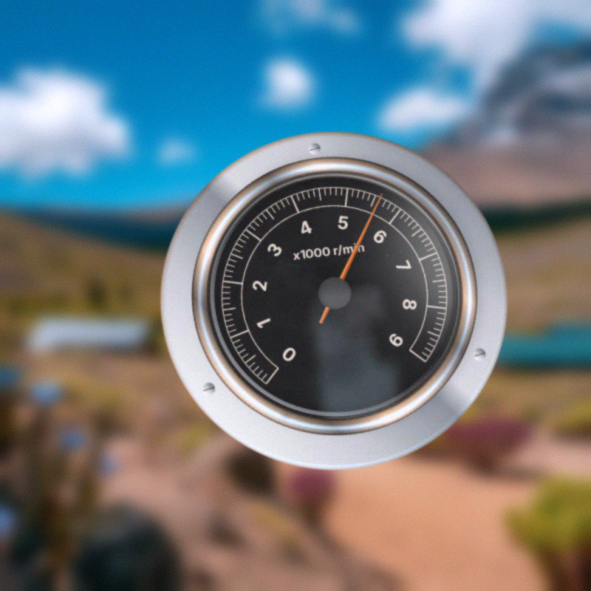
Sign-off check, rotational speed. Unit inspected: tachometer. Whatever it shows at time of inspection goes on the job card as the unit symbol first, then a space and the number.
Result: rpm 5600
